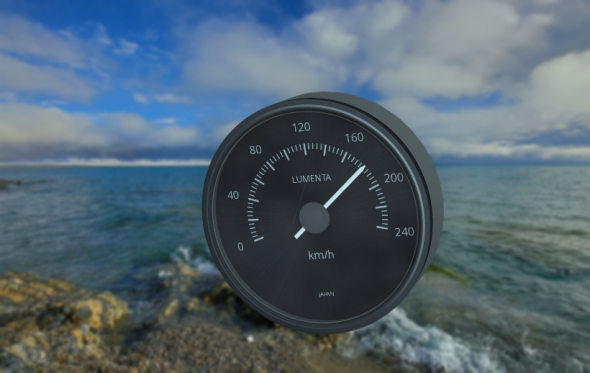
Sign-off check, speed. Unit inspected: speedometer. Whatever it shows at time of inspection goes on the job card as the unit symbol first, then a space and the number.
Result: km/h 180
